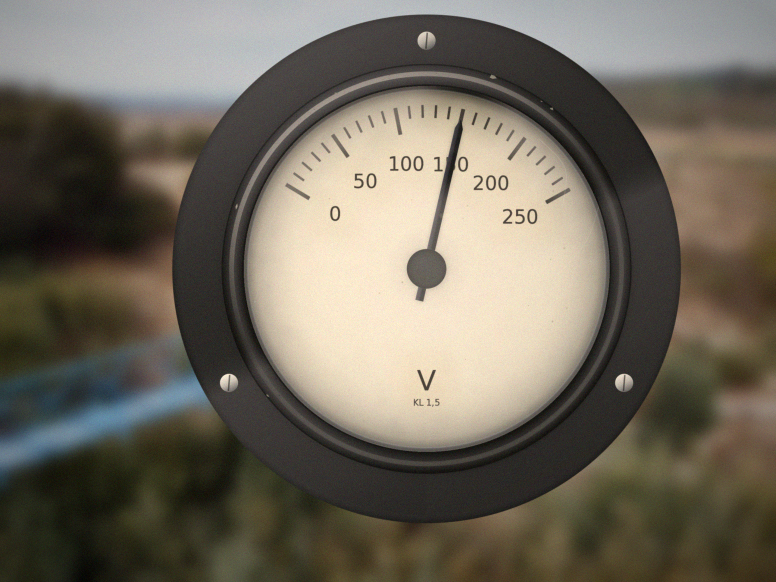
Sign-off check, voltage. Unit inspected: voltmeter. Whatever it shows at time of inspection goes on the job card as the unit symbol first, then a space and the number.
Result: V 150
